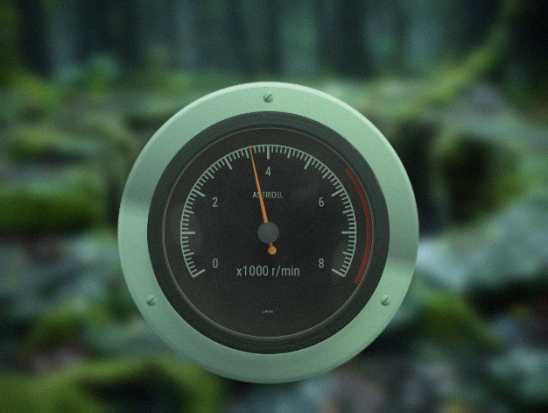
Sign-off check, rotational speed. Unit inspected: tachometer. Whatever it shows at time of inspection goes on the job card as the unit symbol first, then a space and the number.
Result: rpm 3600
